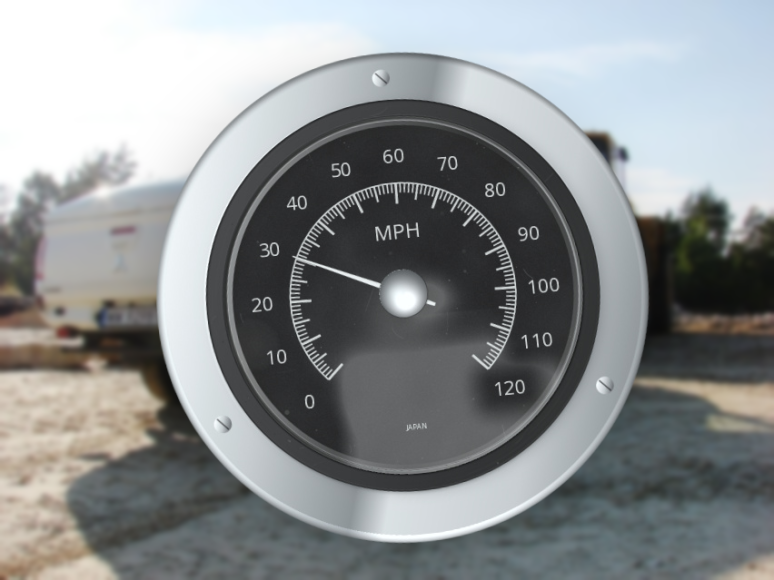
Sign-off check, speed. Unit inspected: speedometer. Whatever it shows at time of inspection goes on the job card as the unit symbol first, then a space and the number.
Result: mph 30
